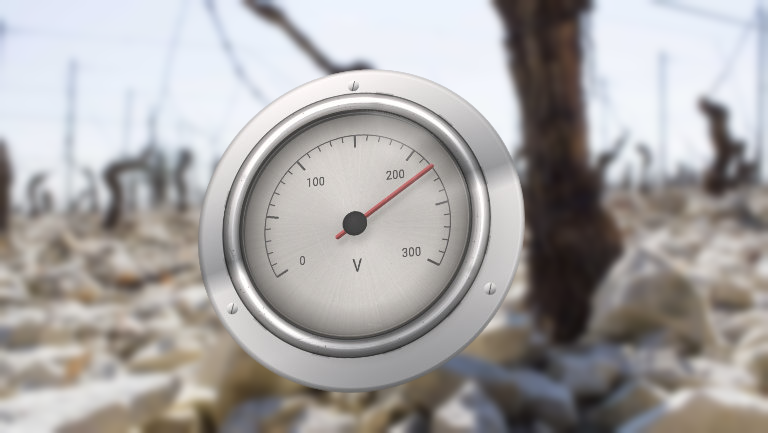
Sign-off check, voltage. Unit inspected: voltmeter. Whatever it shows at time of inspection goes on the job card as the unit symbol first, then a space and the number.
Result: V 220
